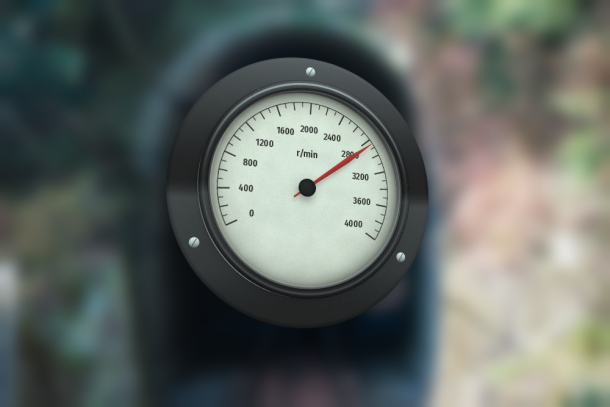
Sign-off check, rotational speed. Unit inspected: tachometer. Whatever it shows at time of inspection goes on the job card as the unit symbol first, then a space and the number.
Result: rpm 2850
